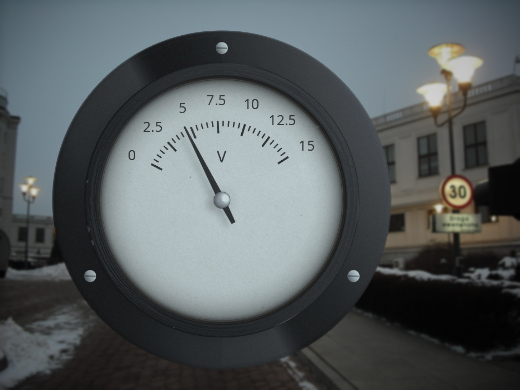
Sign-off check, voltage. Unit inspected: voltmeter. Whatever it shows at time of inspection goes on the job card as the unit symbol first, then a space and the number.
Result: V 4.5
